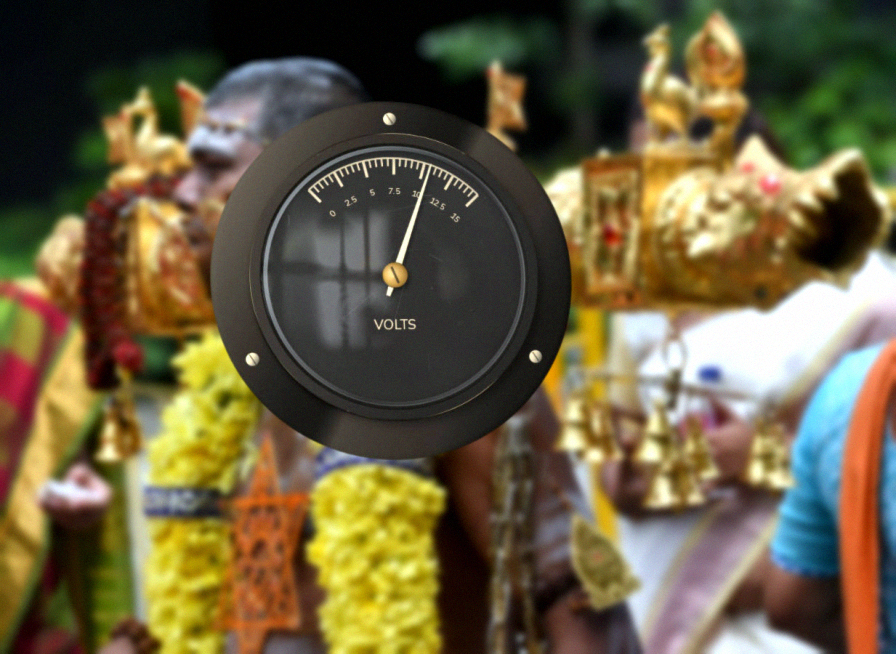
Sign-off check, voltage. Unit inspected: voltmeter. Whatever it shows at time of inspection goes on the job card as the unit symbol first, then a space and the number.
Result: V 10.5
